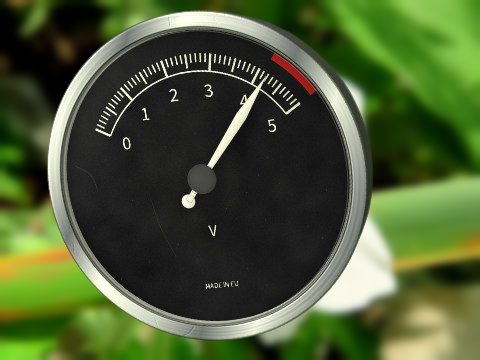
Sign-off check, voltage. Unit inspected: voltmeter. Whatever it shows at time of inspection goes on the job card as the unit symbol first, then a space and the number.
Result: V 4.2
